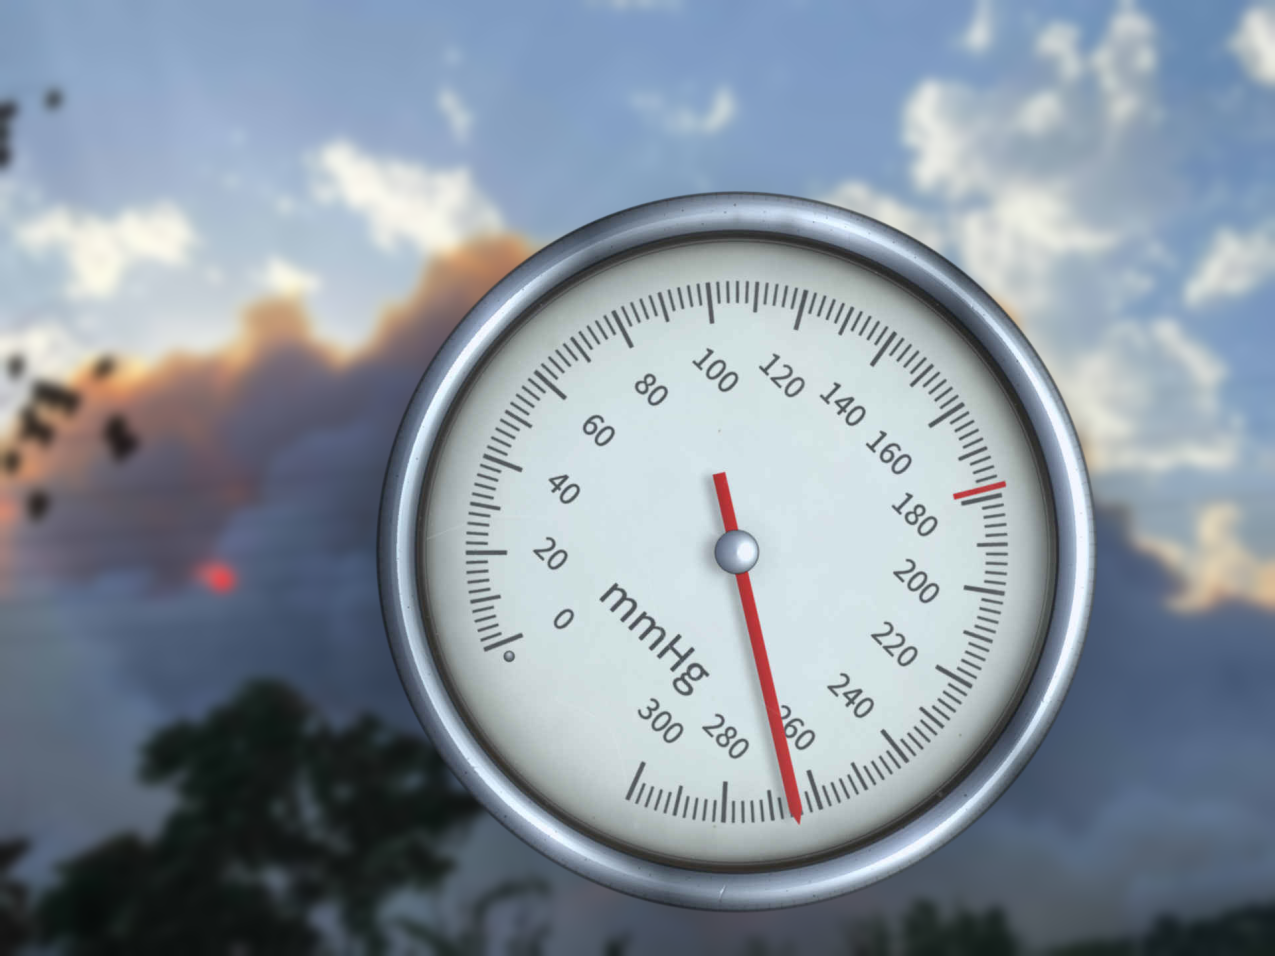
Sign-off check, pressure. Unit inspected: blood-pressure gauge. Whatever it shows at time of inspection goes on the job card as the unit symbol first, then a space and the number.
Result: mmHg 265
